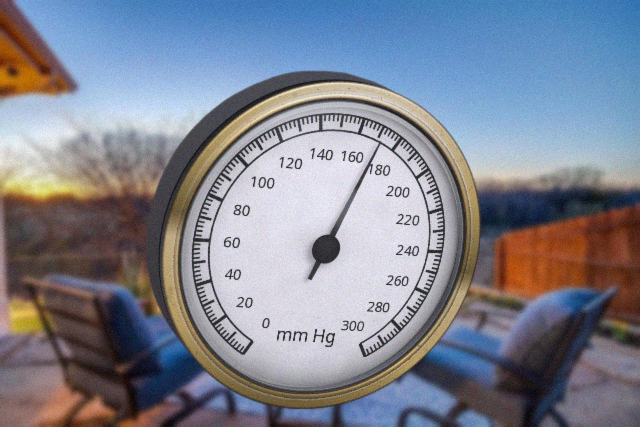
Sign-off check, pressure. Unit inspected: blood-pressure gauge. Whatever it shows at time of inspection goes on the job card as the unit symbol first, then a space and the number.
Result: mmHg 170
